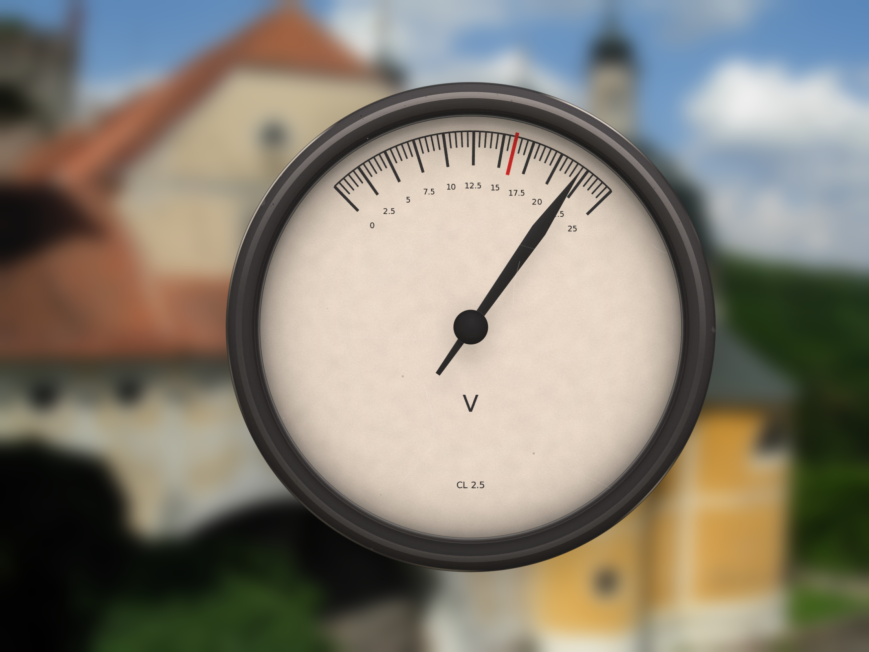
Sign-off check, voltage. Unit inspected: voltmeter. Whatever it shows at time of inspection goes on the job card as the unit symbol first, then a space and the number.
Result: V 22
